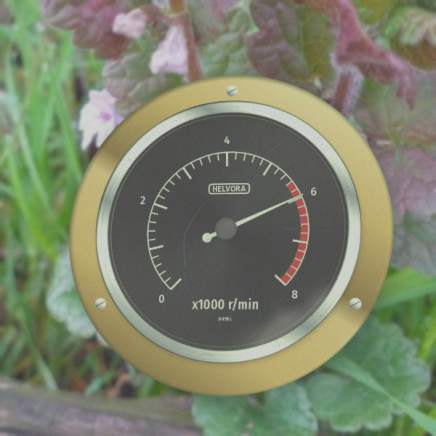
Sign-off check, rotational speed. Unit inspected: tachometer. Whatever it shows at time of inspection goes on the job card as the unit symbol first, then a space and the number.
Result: rpm 6000
